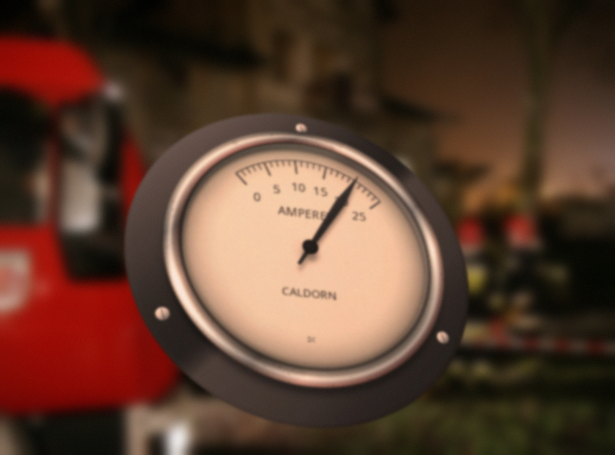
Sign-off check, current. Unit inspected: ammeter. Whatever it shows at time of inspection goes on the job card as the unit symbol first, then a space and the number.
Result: A 20
